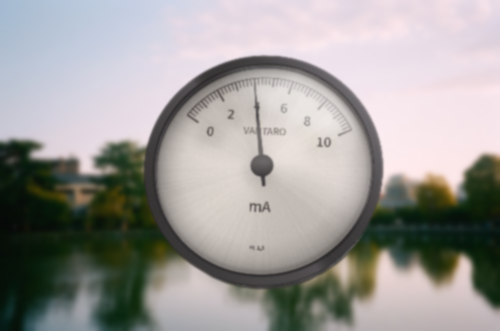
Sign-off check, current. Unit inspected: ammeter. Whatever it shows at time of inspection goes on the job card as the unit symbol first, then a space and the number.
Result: mA 4
